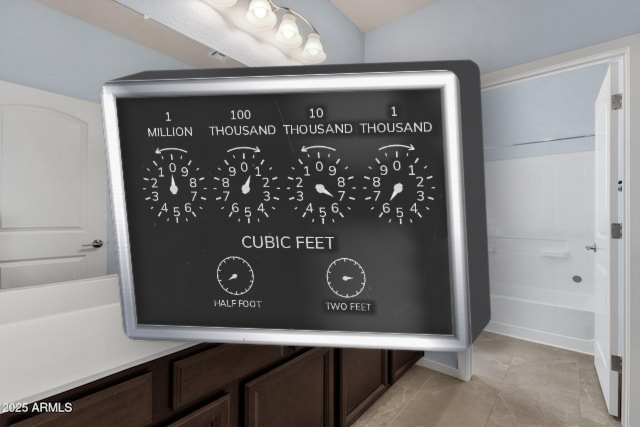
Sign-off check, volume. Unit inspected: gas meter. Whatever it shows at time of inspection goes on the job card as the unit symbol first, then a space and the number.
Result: ft³ 6600
